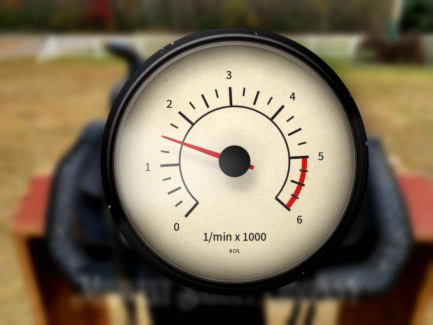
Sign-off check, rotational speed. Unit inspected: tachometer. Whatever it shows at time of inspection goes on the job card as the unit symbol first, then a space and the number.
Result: rpm 1500
